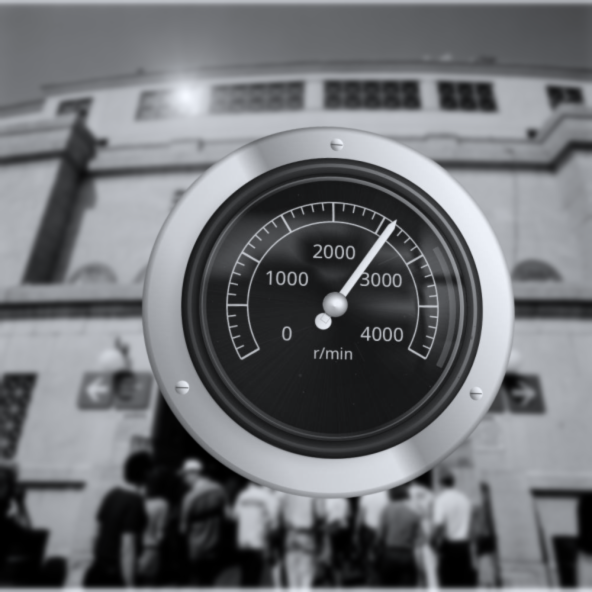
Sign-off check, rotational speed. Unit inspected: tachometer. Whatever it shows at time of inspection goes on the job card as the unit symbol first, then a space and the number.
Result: rpm 2600
